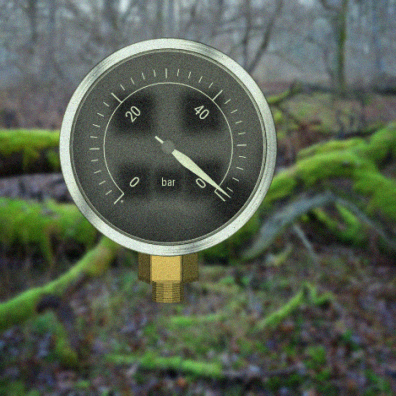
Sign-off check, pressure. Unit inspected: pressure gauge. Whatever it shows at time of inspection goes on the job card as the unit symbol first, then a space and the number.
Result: bar 59
